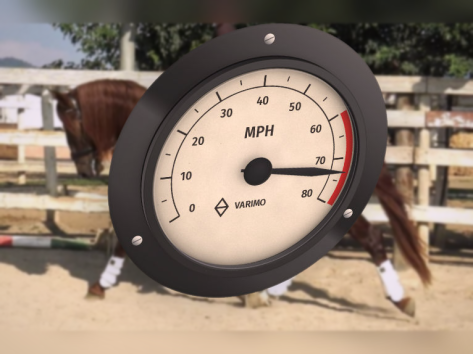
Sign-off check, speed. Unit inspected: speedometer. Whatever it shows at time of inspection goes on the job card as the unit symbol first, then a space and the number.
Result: mph 72.5
